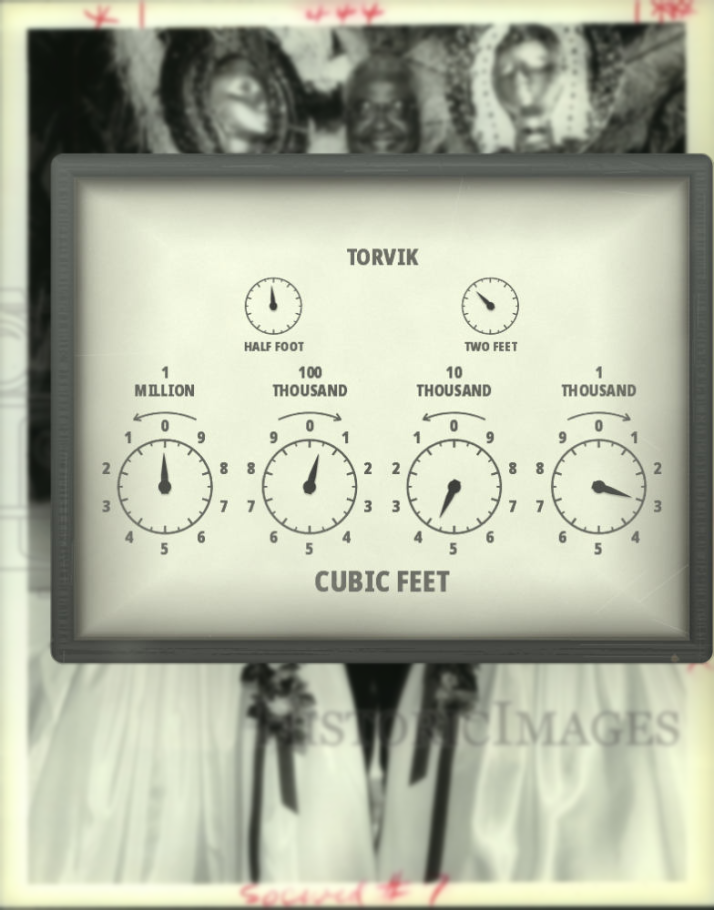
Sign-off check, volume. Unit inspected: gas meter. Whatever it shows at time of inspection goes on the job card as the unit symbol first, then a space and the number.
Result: ft³ 4300
